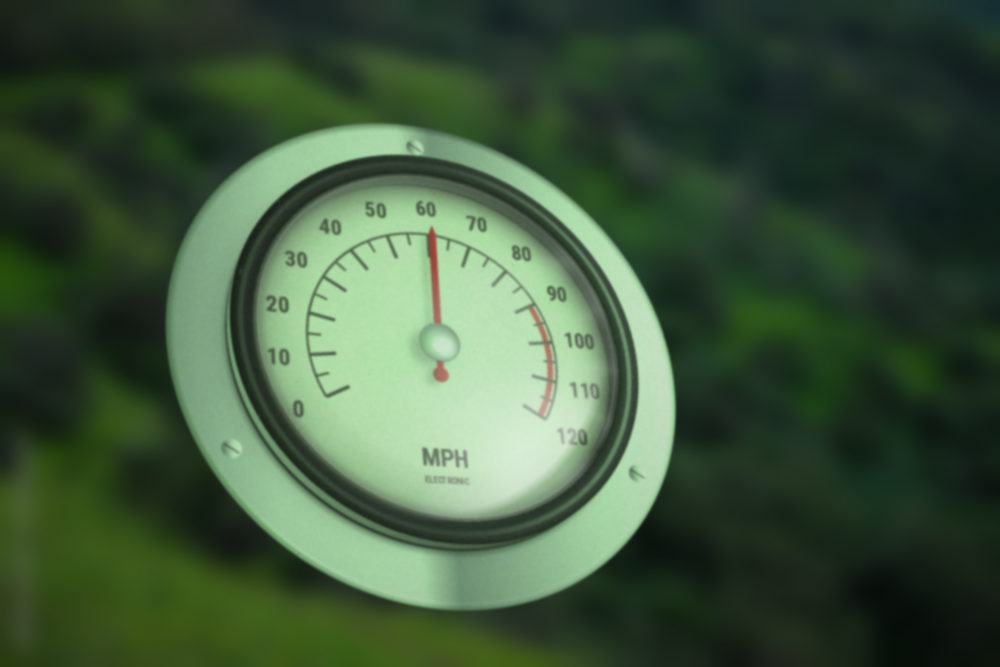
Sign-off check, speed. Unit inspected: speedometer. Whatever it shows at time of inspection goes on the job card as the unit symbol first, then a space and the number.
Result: mph 60
